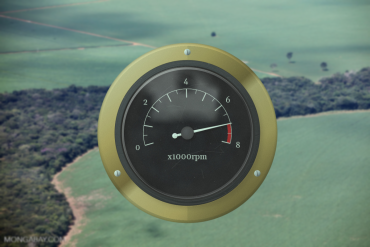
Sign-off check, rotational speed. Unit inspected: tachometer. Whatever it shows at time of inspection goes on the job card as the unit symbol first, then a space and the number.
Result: rpm 7000
